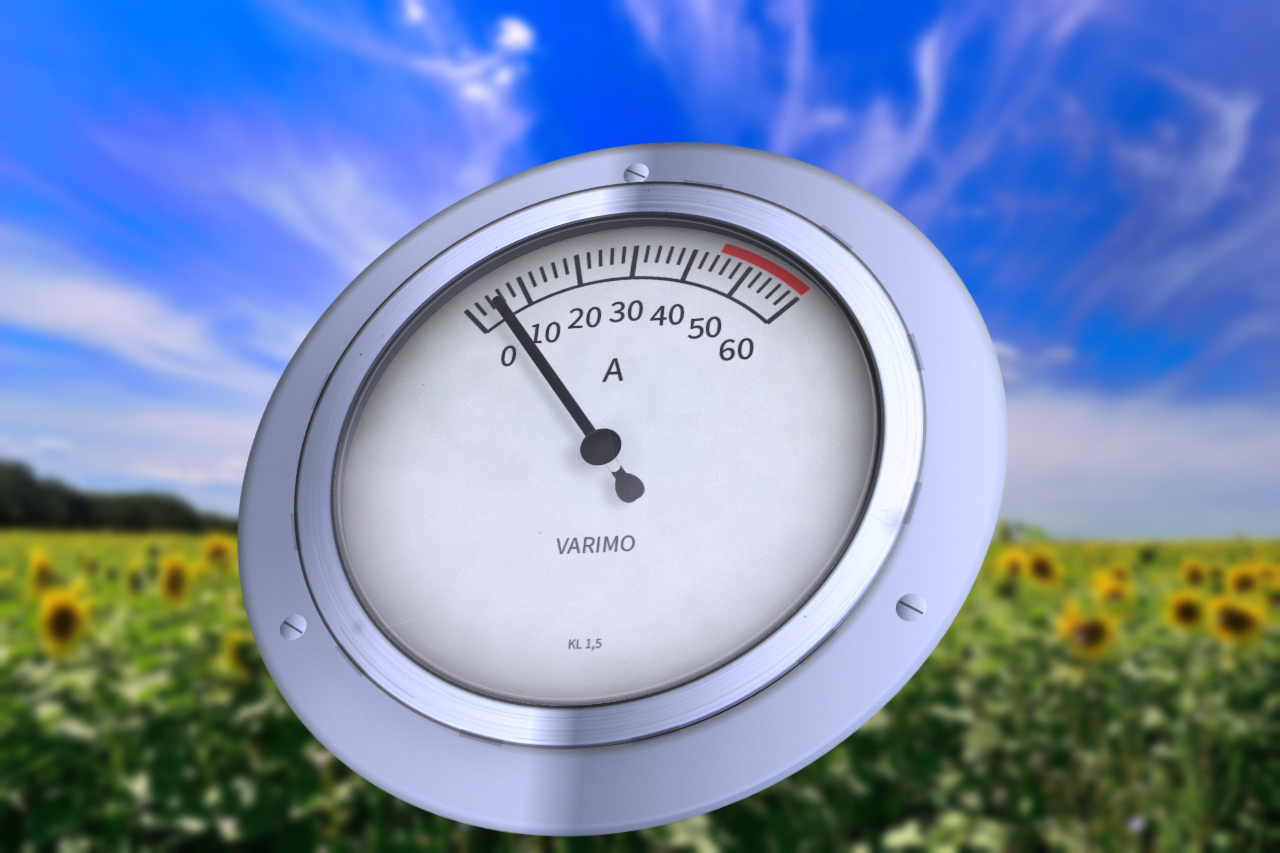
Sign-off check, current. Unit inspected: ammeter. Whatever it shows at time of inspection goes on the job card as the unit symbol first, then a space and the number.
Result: A 5
